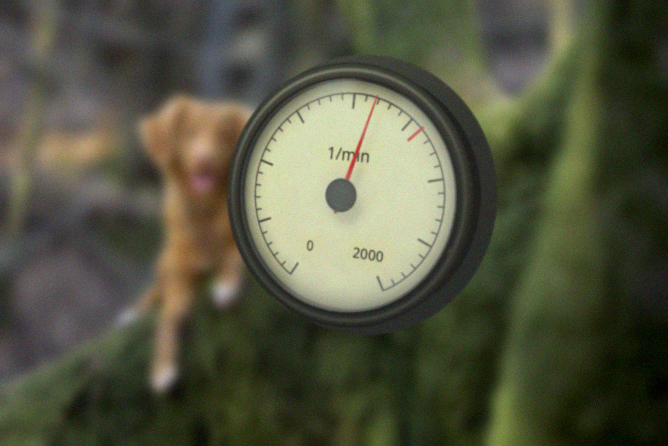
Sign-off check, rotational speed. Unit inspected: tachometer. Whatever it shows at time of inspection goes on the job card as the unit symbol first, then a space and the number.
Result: rpm 1100
